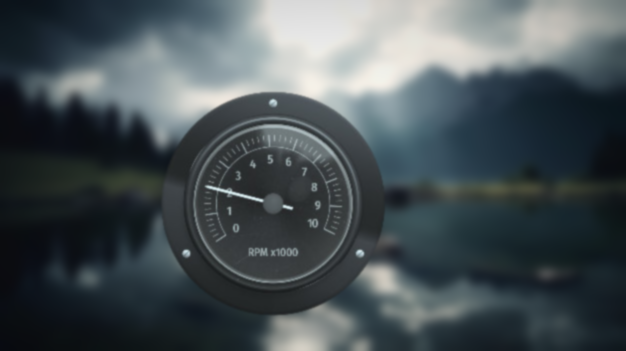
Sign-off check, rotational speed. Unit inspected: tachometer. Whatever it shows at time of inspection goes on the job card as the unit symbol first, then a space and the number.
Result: rpm 2000
